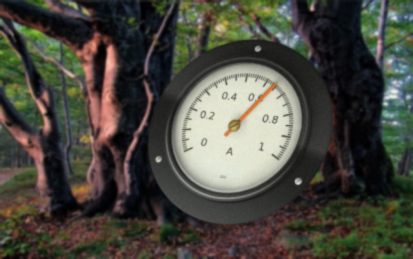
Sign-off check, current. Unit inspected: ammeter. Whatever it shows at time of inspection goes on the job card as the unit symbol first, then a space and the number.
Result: A 0.65
